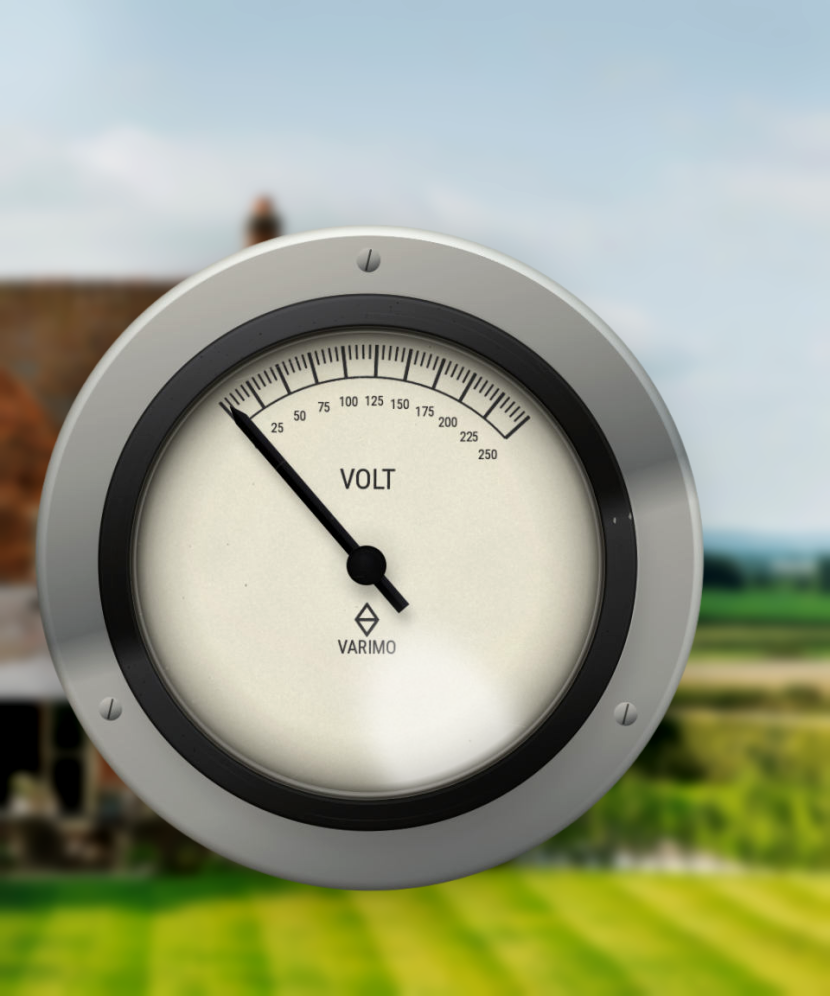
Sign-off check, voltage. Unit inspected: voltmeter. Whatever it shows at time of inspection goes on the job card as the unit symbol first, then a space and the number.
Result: V 5
